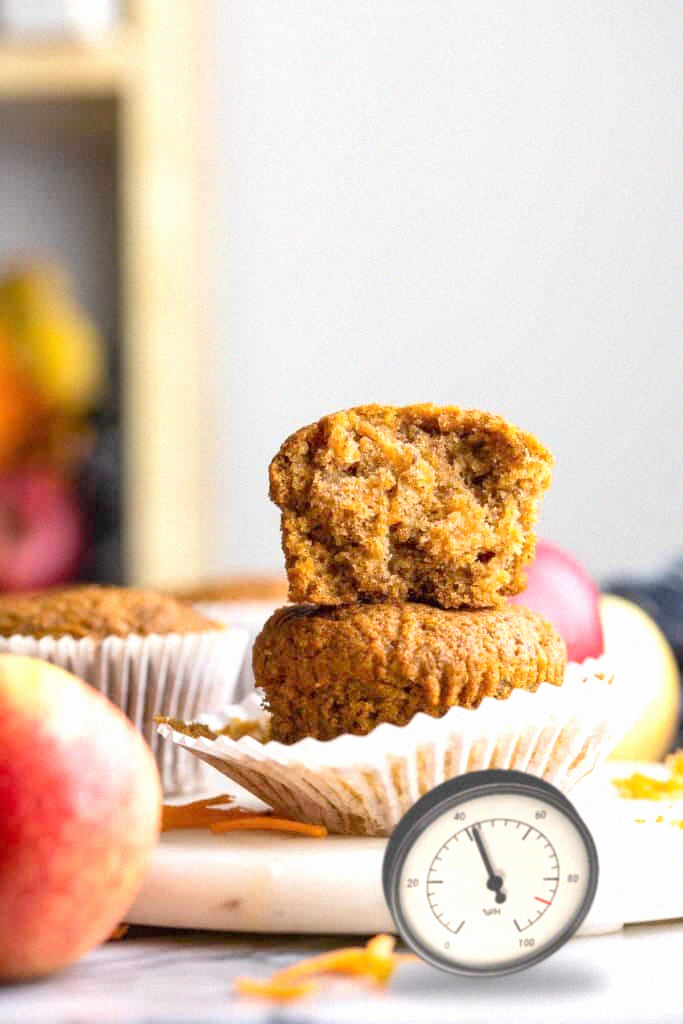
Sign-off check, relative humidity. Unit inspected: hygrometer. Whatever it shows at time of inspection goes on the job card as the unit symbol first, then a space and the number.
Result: % 42
